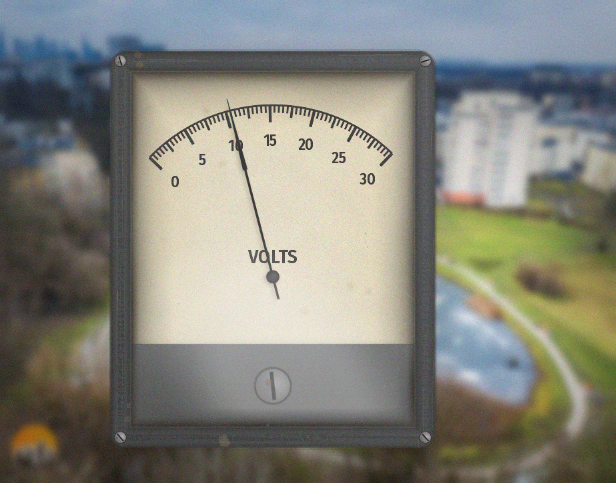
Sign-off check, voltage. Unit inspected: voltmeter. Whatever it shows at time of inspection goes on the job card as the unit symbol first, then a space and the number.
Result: V 10.5
